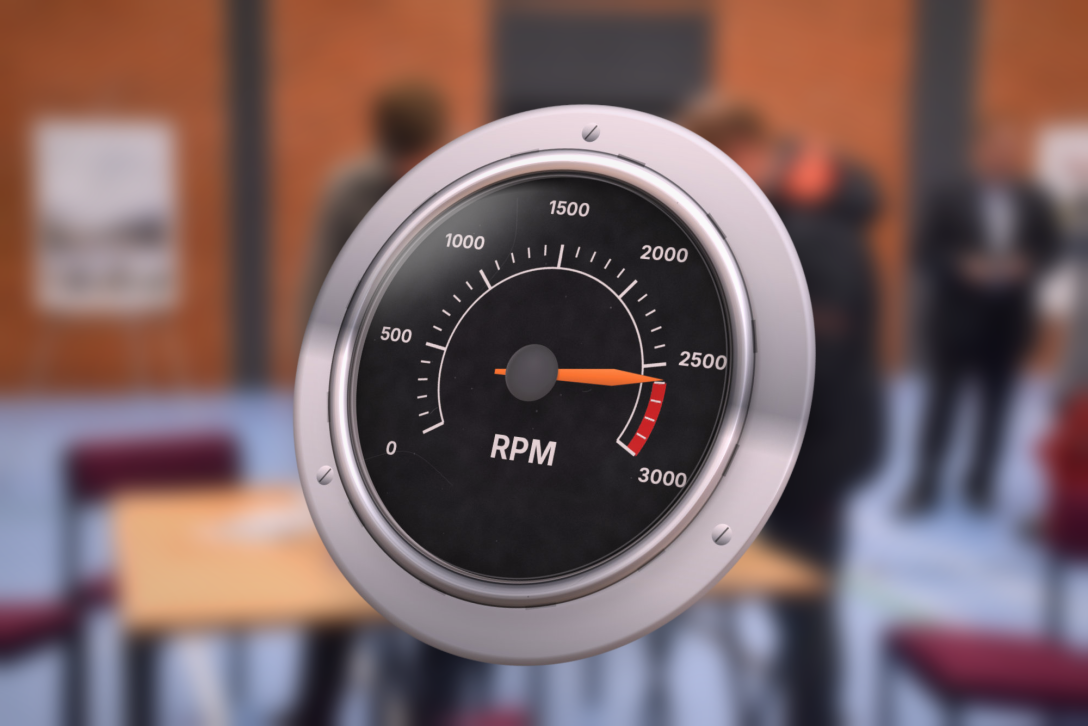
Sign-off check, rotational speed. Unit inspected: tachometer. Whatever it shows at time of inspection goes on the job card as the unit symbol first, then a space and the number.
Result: rpm 2600
